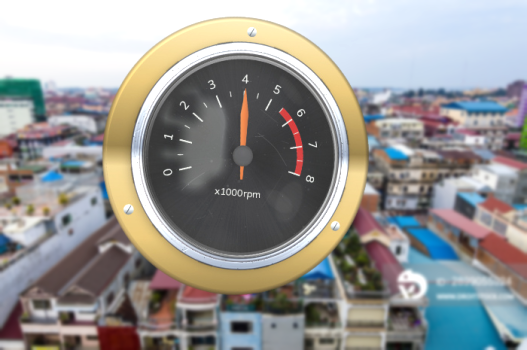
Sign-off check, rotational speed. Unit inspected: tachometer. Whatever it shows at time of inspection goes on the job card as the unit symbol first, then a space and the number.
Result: rpm 4000
